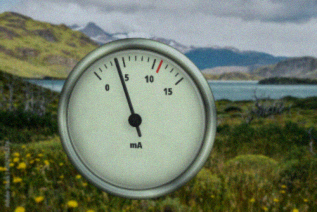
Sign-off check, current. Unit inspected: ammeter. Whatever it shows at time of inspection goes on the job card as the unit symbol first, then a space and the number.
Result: mA 4
